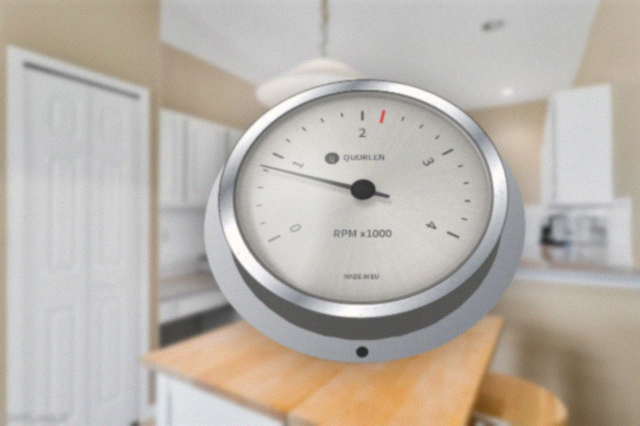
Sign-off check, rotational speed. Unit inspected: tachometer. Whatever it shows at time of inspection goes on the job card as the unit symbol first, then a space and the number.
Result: rpm 800
